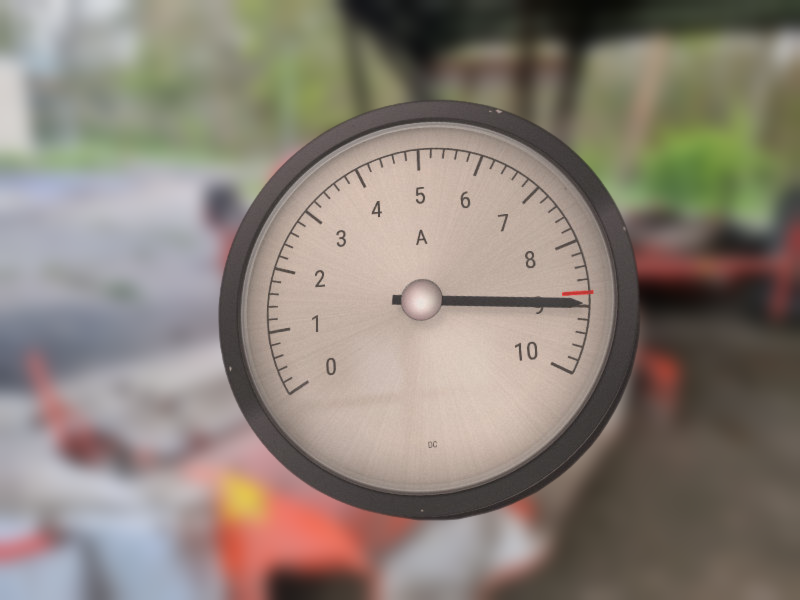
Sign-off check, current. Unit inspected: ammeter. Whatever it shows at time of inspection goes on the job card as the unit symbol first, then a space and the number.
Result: A 9
